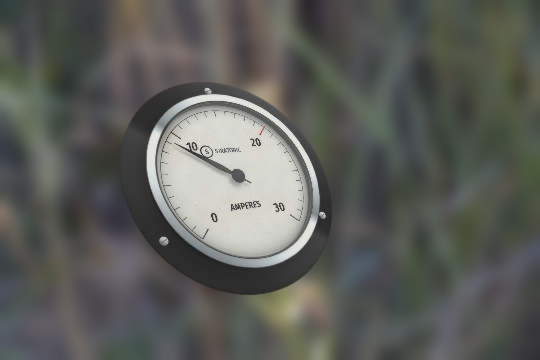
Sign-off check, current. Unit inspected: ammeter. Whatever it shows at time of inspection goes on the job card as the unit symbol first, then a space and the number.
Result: A 9
